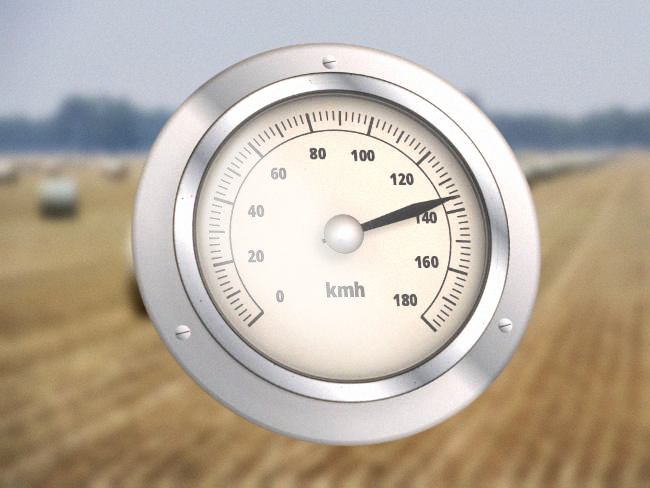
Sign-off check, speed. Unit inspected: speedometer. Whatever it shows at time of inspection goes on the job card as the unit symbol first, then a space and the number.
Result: km/h 136
